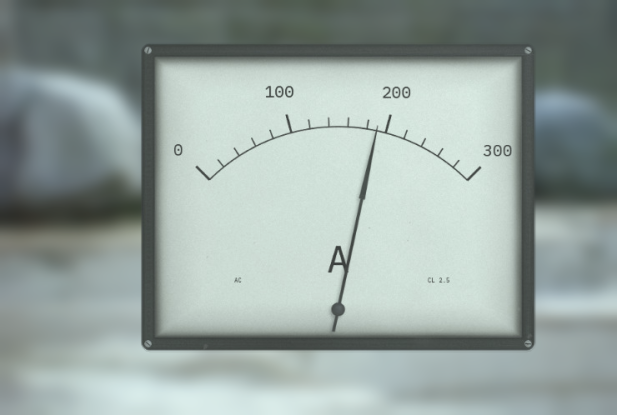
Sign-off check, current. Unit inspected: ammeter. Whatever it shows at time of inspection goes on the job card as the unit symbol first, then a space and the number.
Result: A 190
